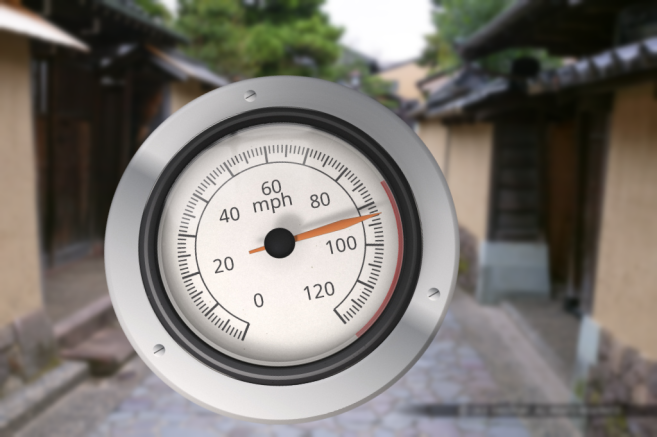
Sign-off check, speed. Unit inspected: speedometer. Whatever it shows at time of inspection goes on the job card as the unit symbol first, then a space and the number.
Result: mph 93
